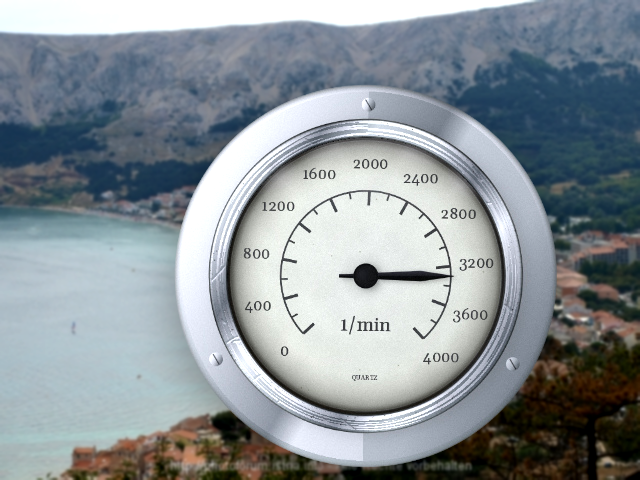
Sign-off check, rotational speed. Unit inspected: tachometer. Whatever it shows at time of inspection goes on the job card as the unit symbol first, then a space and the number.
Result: rpm 3300
